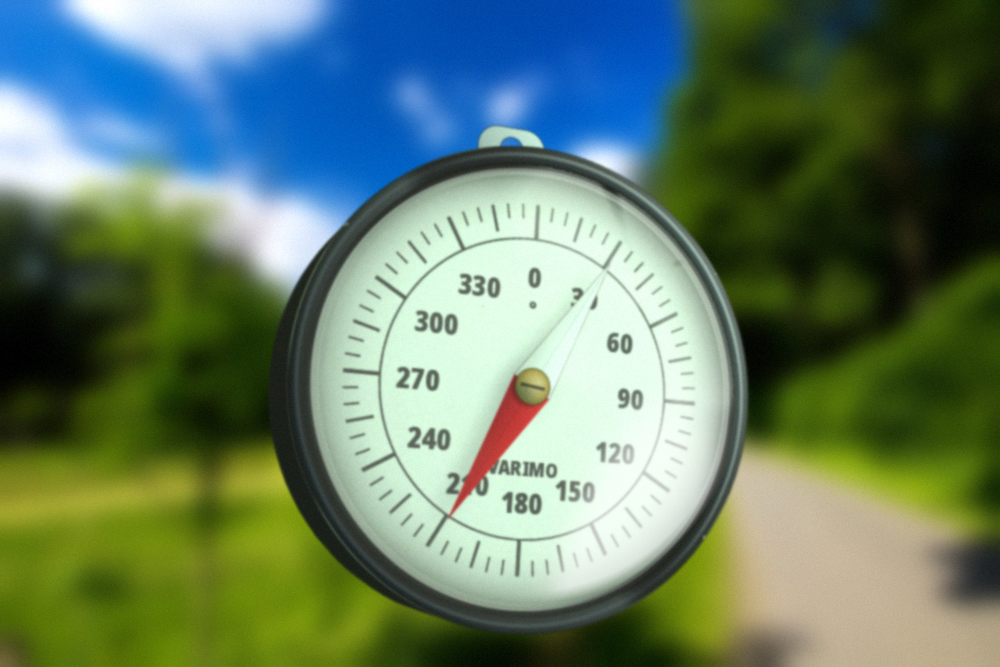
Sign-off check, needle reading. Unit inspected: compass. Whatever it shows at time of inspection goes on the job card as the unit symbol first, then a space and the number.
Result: ° 210
